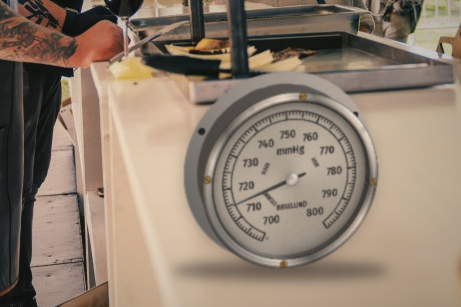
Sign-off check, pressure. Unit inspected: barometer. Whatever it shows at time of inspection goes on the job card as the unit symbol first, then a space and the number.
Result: mmHg 715
